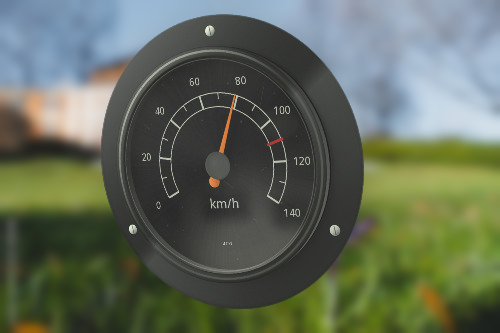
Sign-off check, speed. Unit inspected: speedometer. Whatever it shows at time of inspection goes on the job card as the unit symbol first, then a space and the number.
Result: km/h 80
